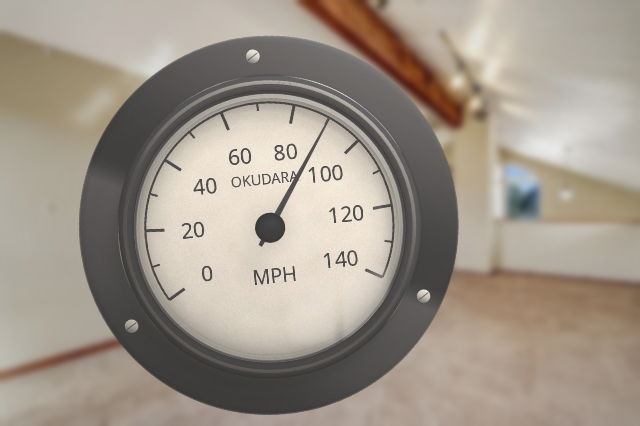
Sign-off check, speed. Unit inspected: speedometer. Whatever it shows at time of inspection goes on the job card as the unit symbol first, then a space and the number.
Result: mph 90
